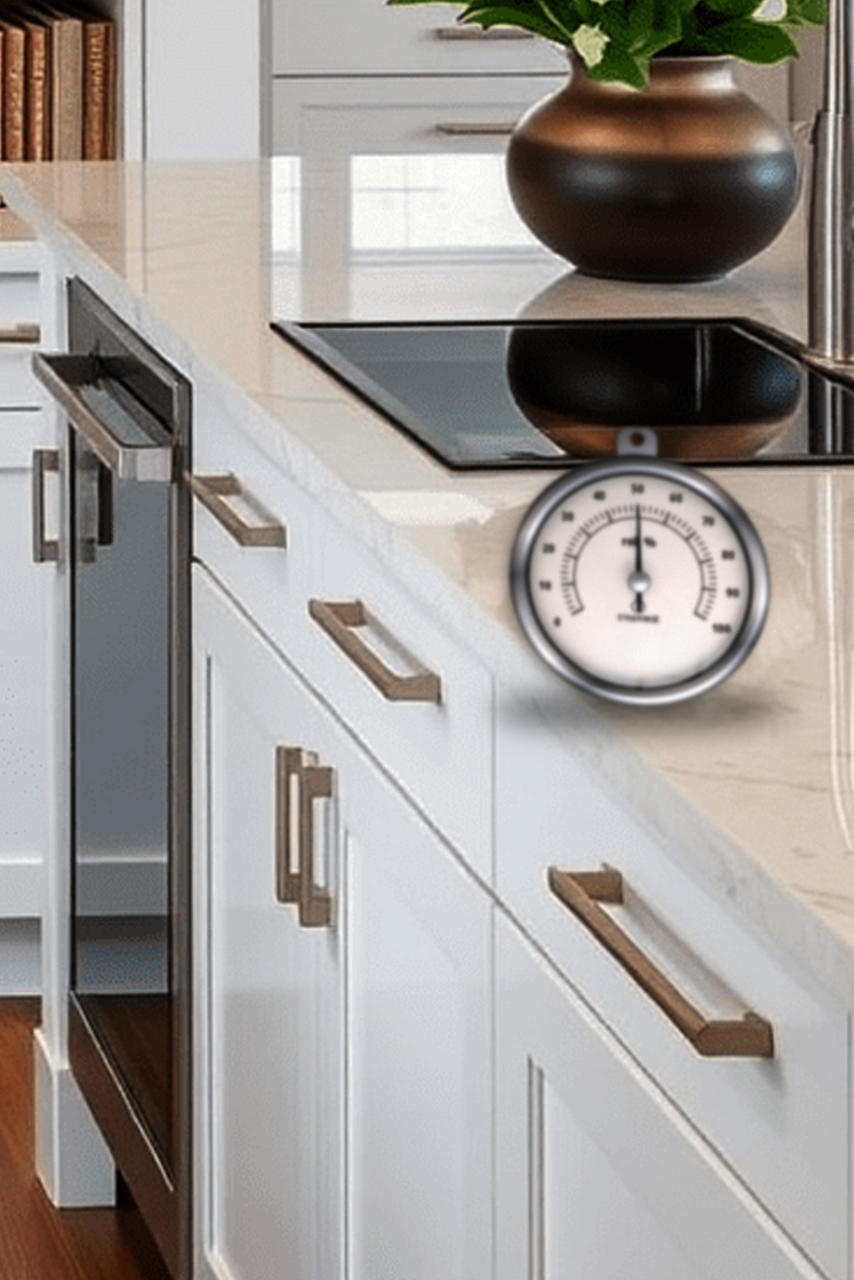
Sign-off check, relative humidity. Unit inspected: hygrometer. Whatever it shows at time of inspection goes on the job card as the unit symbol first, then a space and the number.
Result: % 50
